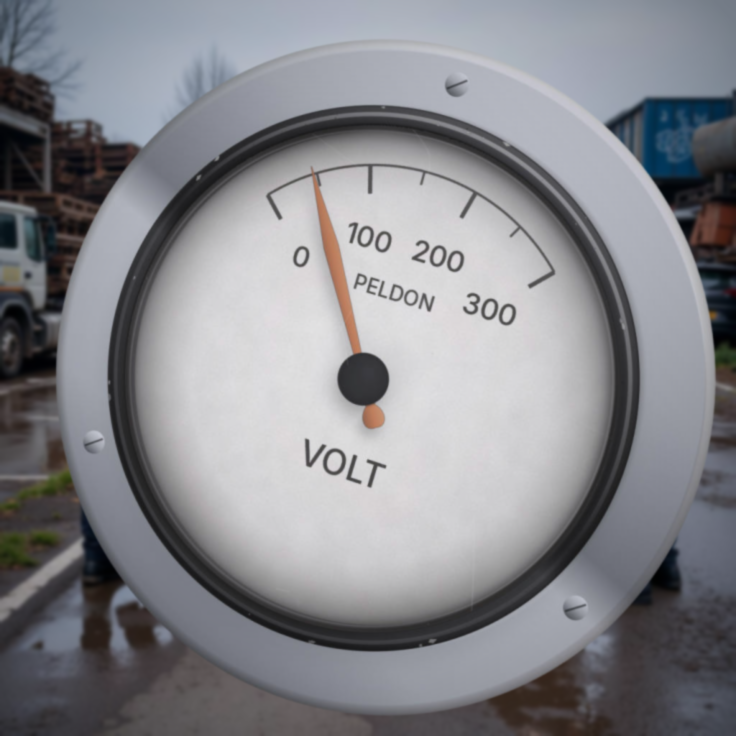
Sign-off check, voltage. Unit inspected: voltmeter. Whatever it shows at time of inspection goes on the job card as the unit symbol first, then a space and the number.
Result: V 50
